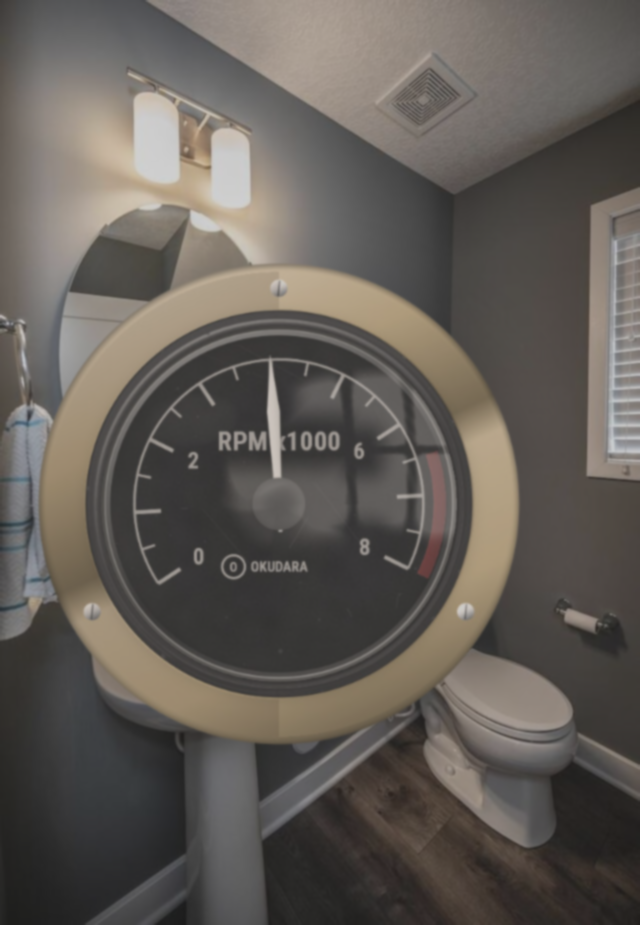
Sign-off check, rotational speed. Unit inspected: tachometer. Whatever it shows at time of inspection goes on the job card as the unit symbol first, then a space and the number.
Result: rpm 4000
